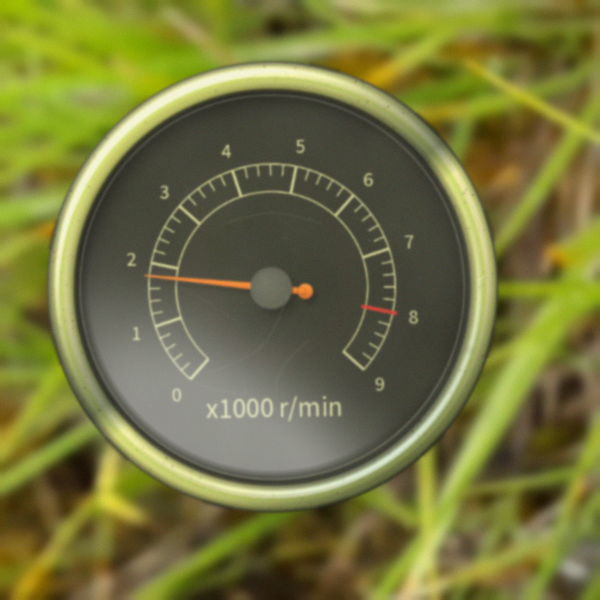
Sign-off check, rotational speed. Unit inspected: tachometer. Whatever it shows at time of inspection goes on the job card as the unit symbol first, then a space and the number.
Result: rpm 1800
